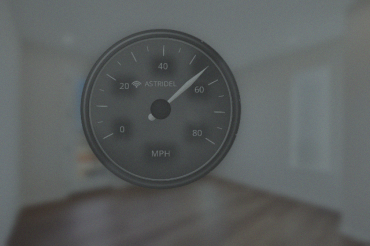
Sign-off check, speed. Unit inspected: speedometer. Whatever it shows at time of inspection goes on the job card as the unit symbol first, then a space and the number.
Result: mph 55
